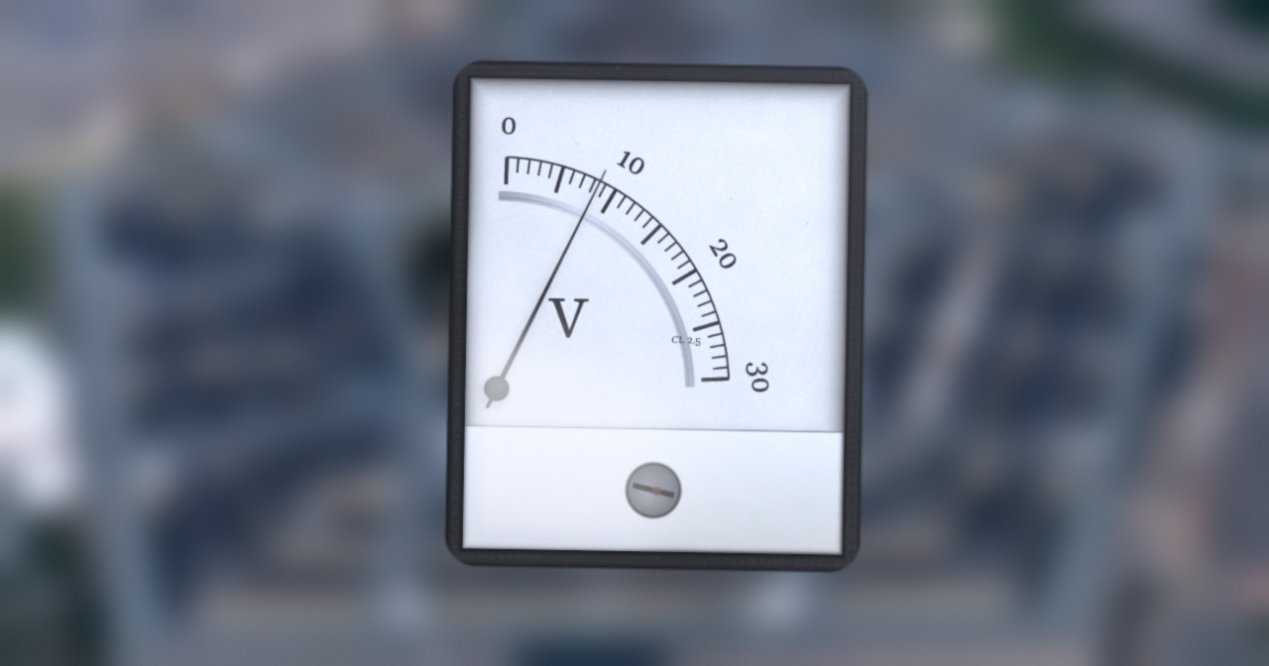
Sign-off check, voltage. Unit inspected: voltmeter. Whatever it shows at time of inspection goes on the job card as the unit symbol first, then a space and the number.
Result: V 8.5
